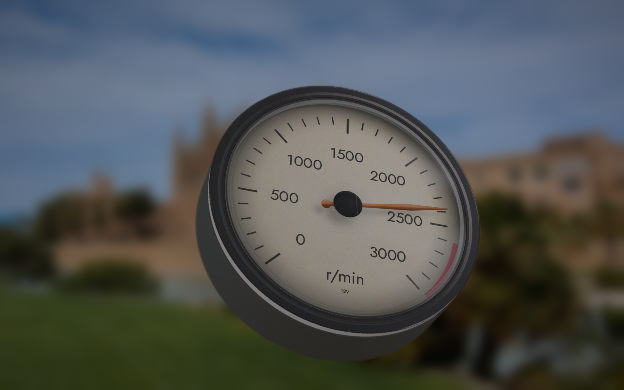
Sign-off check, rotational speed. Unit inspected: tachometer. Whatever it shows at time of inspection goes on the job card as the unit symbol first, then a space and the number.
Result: rpm 2400
